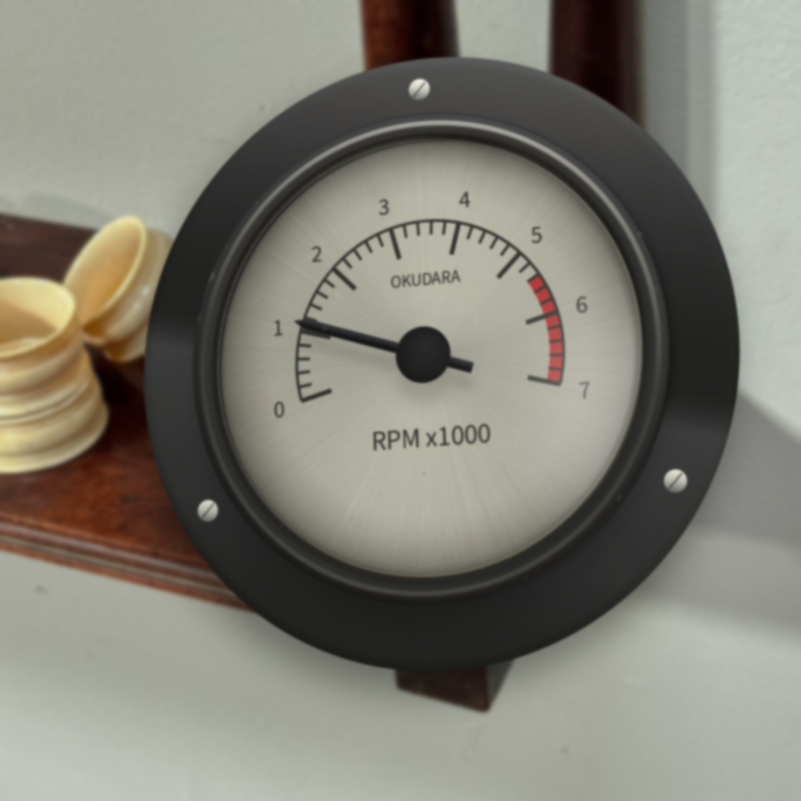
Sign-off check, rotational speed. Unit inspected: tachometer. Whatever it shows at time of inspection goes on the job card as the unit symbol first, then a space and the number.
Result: rpm 1100
